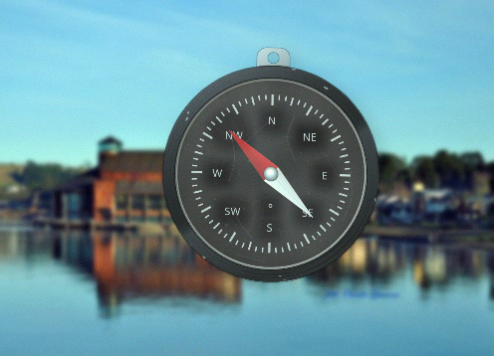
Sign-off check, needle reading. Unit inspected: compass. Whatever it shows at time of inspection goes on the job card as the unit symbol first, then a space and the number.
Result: ° 315
